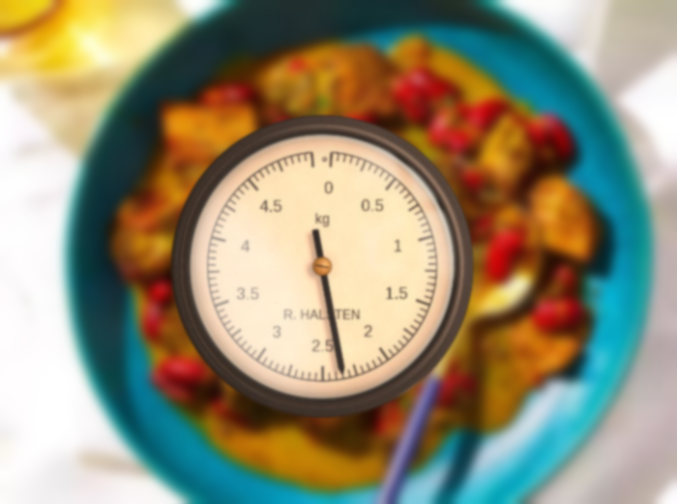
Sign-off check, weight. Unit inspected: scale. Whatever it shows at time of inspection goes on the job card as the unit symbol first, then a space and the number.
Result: kg 2.35
